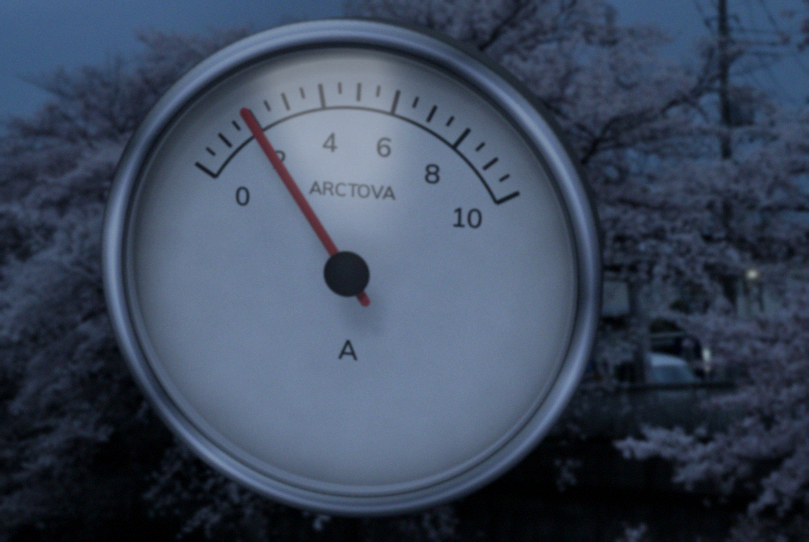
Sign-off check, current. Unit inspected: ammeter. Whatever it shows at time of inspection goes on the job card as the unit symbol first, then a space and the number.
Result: A 2
